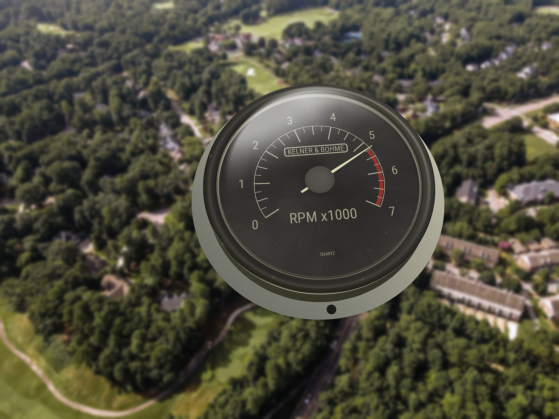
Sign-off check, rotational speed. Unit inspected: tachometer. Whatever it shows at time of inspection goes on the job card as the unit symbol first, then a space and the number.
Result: rpm 5250
